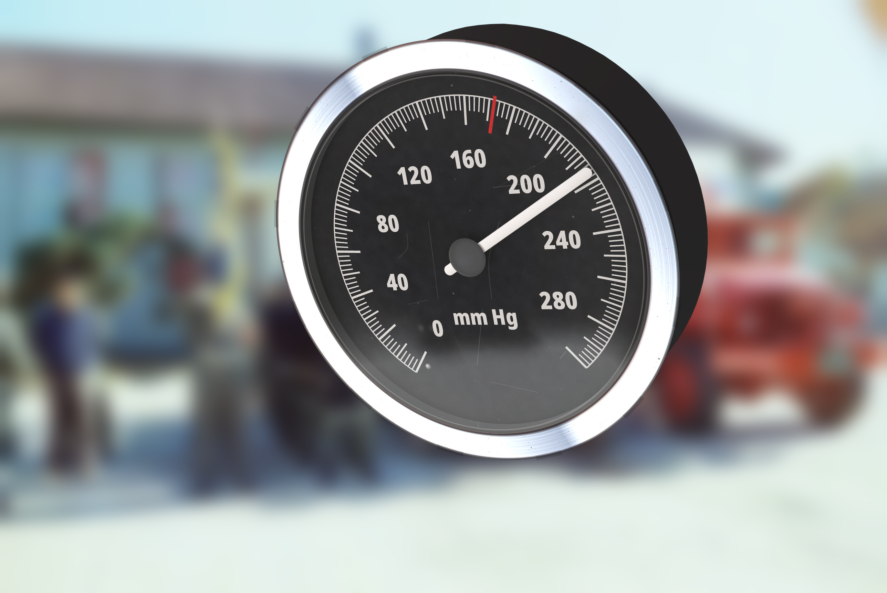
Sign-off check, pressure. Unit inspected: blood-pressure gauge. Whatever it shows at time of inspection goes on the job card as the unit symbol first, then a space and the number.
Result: mmHg 216
